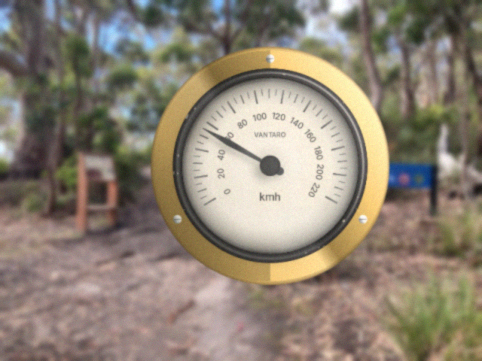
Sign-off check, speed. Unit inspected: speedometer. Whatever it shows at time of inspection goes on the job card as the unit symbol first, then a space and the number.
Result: km/h 55
